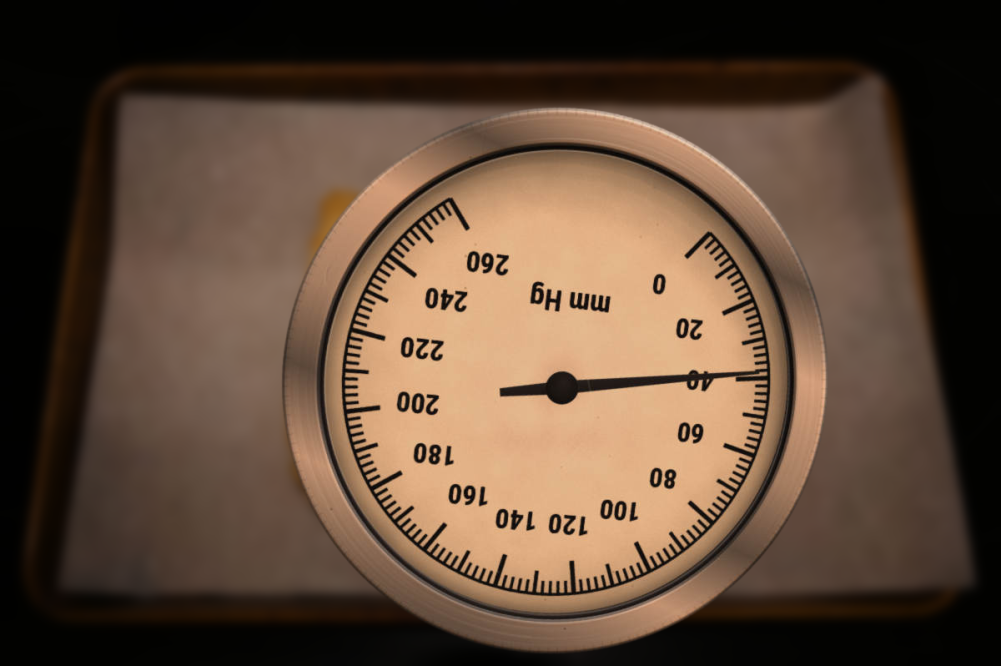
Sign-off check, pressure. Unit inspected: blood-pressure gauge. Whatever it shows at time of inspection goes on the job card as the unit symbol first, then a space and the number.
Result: mmHg 38
